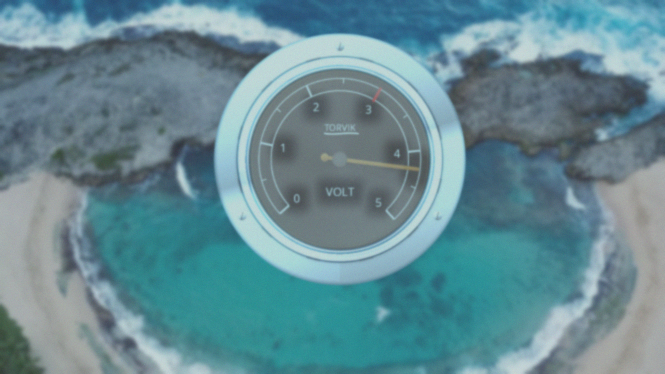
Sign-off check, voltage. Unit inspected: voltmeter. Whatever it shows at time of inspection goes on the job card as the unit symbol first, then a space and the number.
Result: V 4.25
